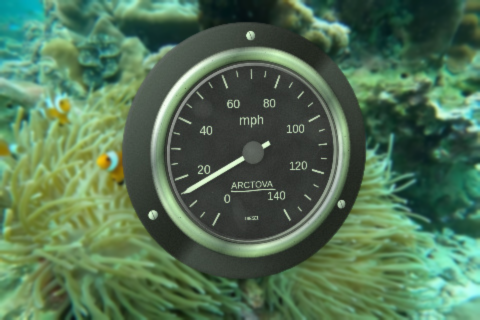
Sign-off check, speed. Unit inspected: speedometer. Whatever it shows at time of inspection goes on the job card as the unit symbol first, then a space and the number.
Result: mph 15
